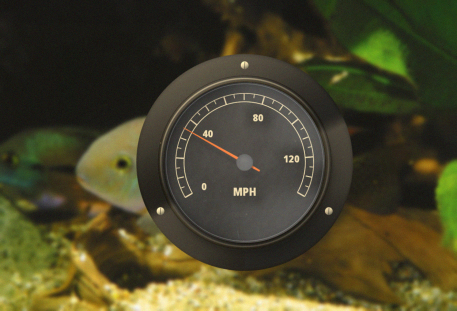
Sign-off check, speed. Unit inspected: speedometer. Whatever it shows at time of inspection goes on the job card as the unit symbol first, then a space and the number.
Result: mph 35
